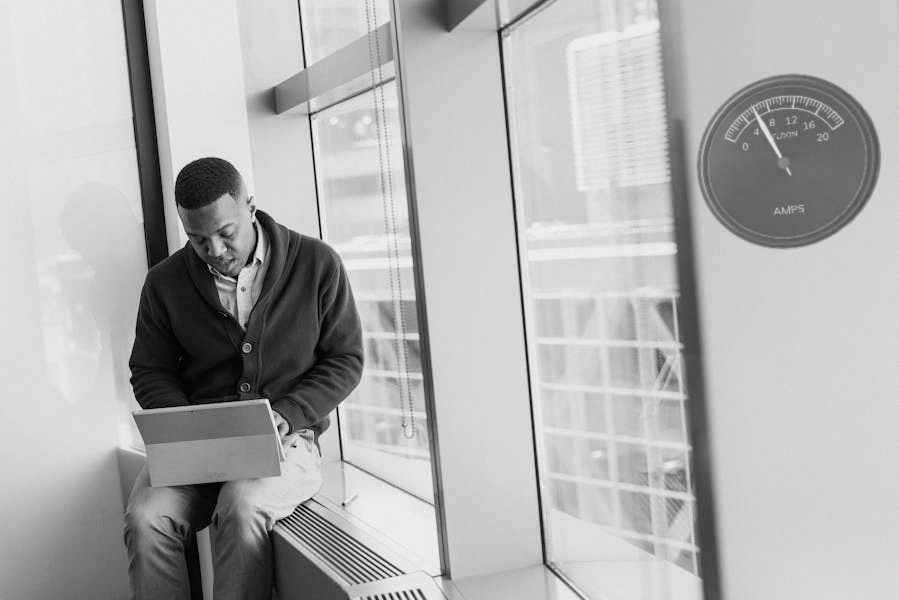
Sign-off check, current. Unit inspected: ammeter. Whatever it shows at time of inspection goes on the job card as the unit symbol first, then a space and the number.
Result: A 6
